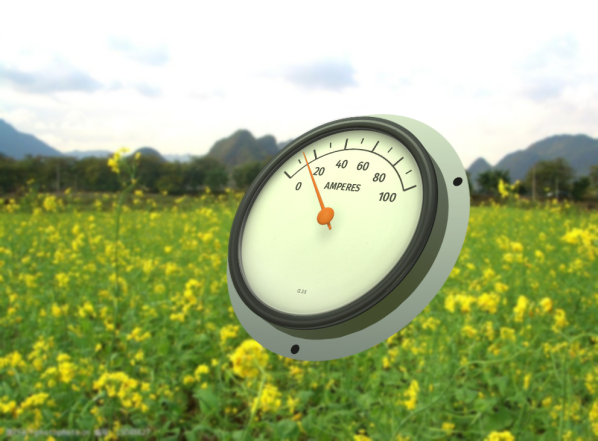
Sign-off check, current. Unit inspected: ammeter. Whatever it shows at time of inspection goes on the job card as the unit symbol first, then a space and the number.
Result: A 15
